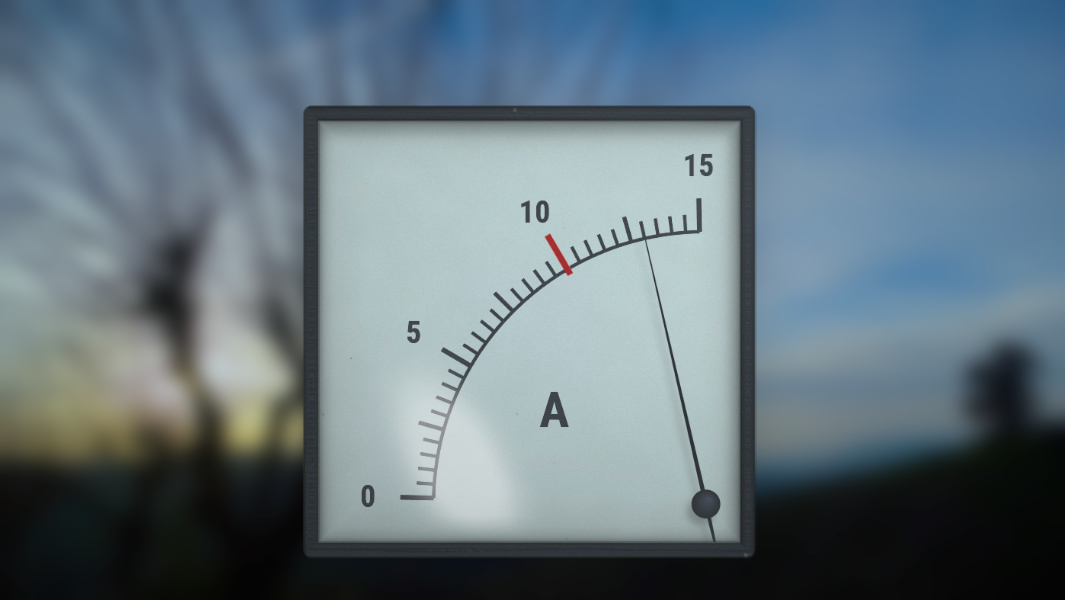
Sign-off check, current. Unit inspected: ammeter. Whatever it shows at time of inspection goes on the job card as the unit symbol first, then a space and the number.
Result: A 13
